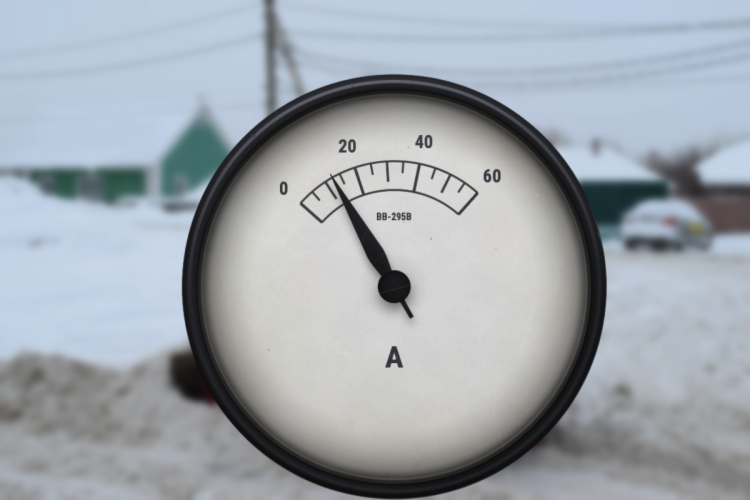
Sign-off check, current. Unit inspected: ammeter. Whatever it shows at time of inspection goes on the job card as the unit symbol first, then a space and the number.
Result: A 12.5
